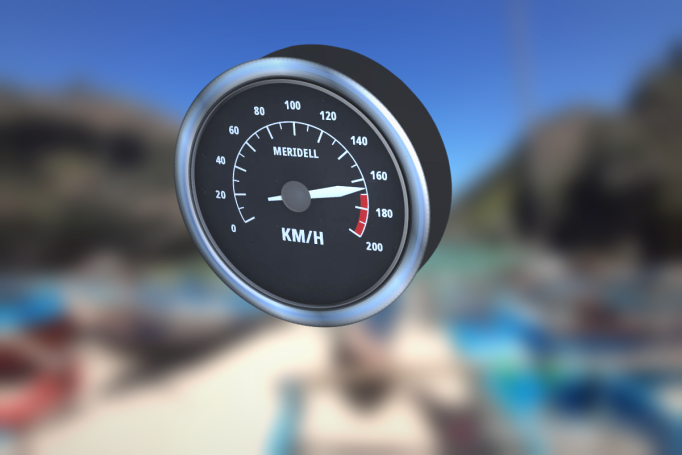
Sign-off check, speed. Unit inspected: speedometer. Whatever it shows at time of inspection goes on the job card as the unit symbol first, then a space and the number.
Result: km/h 165
